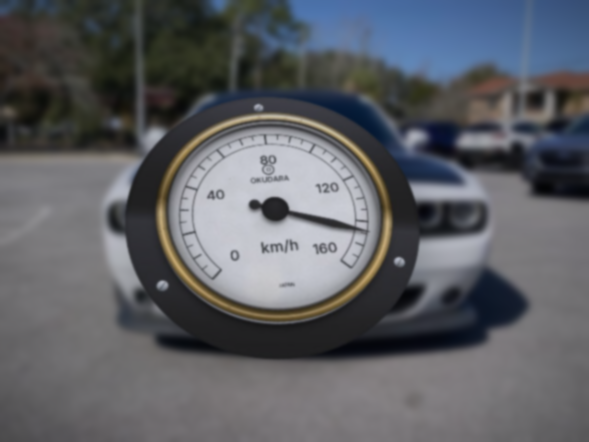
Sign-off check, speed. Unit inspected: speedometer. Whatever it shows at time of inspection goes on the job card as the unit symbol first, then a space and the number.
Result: km/h 145
